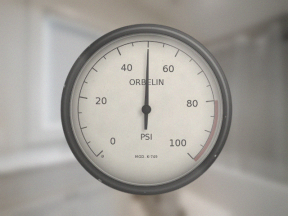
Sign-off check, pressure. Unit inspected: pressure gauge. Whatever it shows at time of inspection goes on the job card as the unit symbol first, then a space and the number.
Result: psi 50
